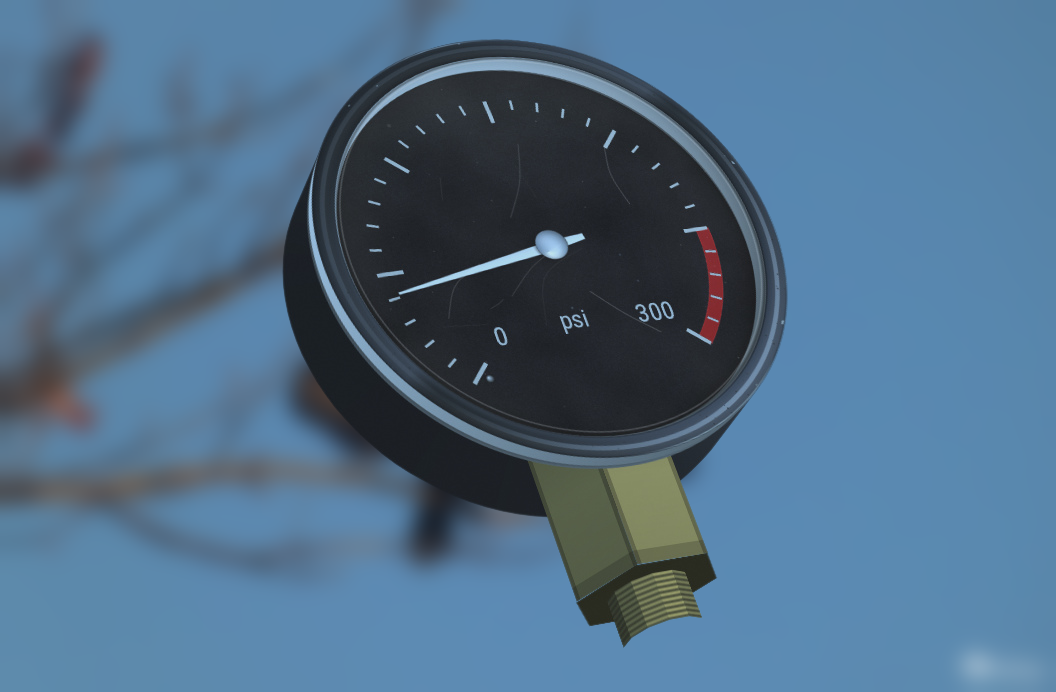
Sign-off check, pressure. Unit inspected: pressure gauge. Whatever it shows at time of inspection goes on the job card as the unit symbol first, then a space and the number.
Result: psi 40
